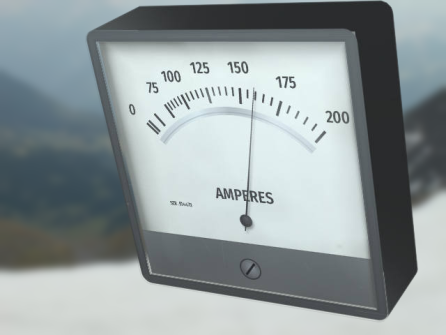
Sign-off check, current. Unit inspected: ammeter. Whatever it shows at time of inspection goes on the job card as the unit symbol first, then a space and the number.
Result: A 160
